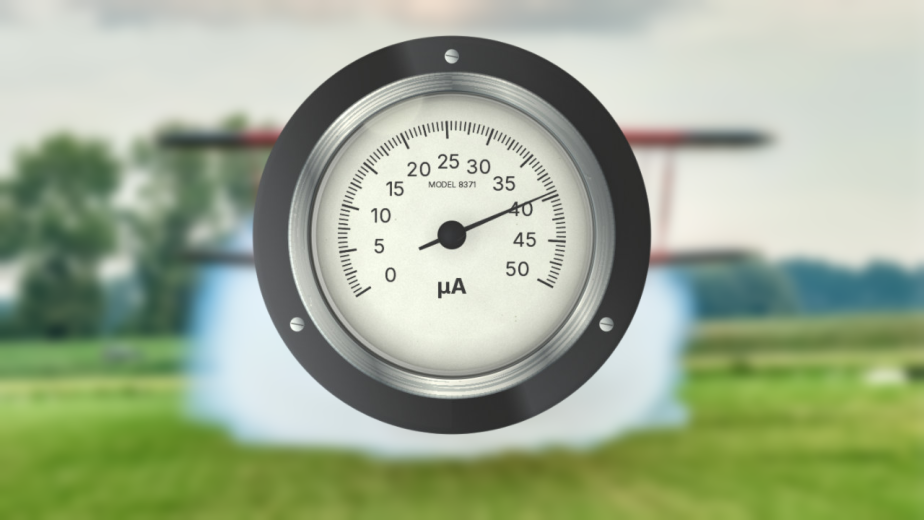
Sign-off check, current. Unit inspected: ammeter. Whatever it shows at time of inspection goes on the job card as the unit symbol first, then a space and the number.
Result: µA 39.5
